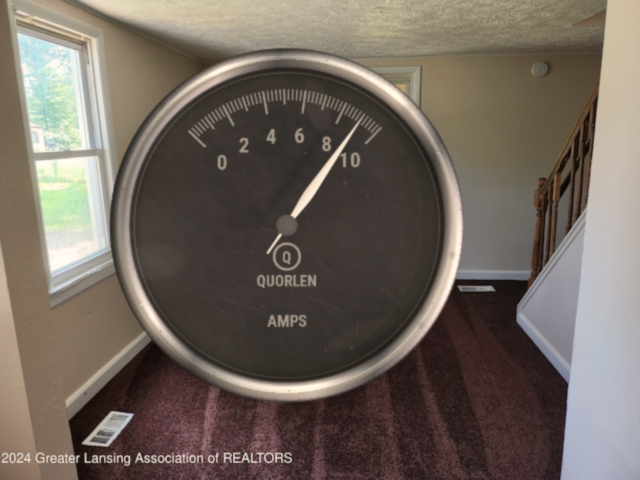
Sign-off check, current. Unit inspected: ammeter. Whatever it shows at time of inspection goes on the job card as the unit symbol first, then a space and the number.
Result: A 9
